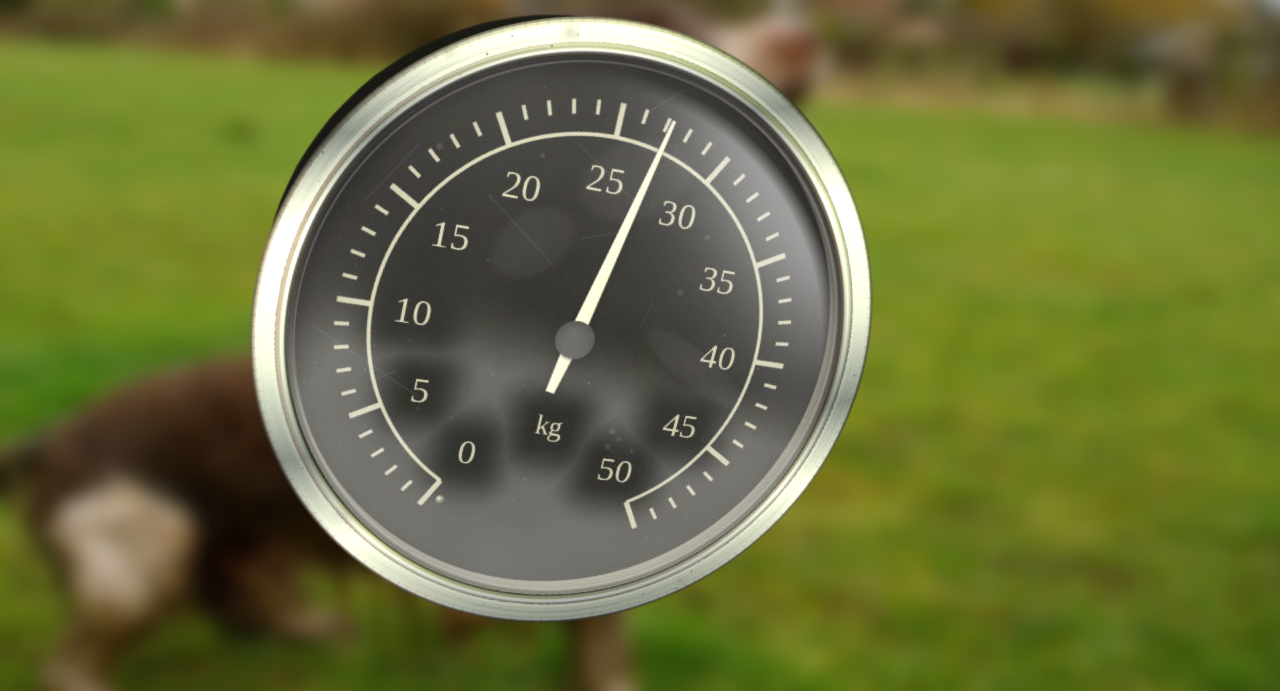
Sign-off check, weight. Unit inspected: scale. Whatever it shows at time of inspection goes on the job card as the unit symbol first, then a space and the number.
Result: kg 27
